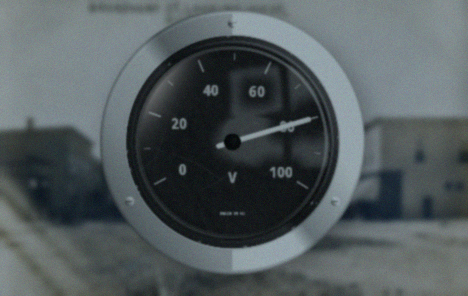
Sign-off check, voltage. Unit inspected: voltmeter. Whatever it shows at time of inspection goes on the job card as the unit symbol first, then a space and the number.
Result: V 80
